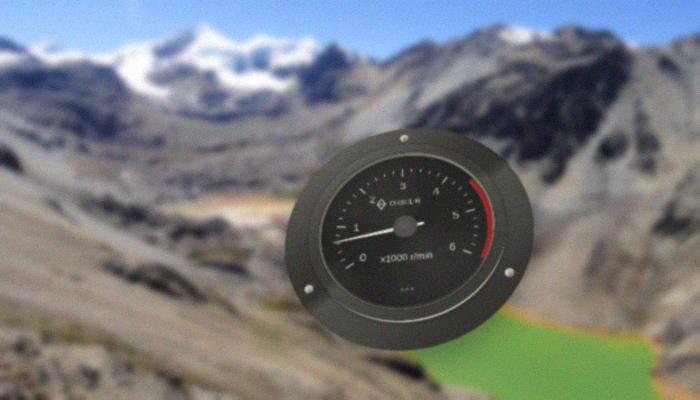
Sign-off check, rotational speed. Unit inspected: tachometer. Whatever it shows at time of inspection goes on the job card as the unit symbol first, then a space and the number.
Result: rpm 600
